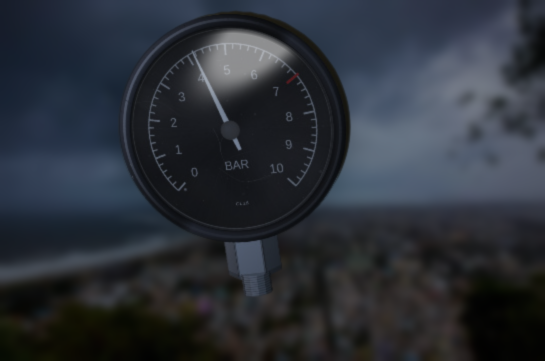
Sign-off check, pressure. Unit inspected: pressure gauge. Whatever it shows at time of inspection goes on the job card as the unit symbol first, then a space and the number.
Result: bar 4.2
